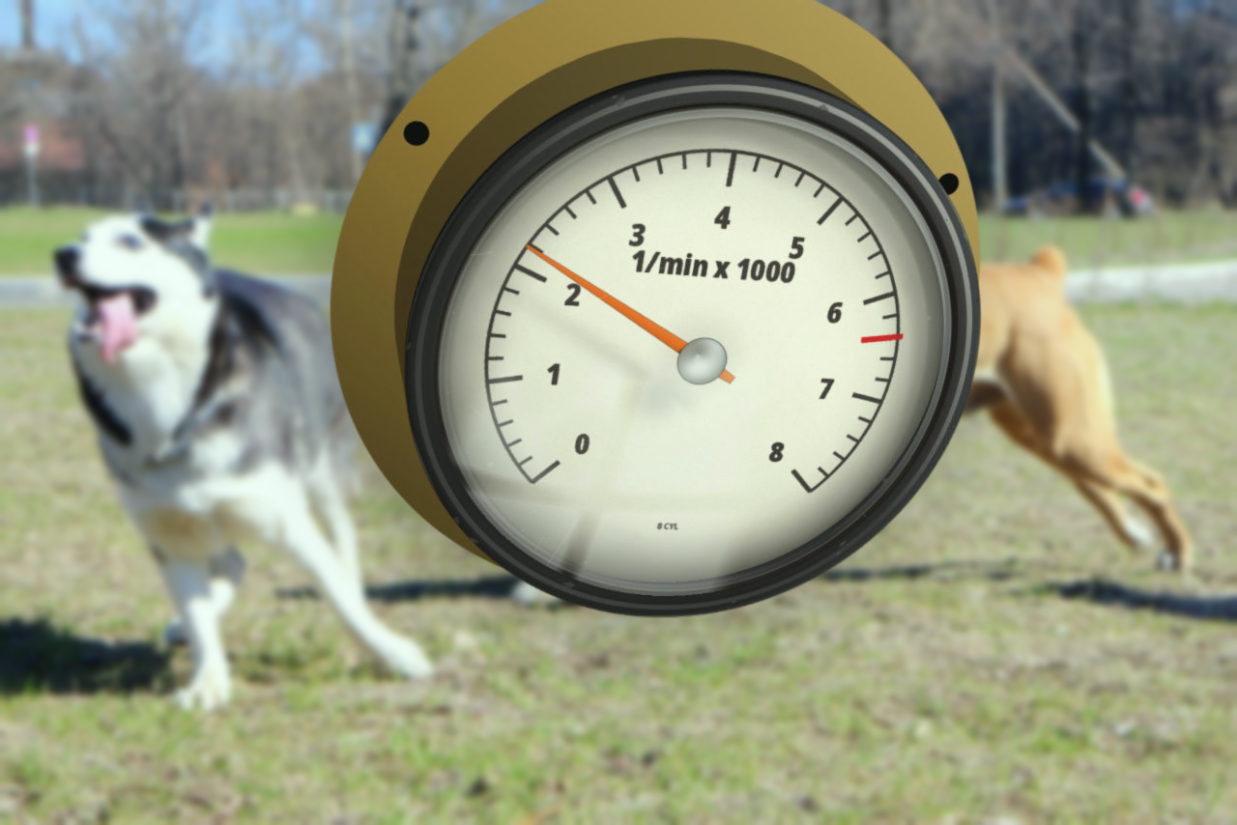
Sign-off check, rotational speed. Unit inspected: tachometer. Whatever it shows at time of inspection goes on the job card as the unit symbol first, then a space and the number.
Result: rpm 2200
